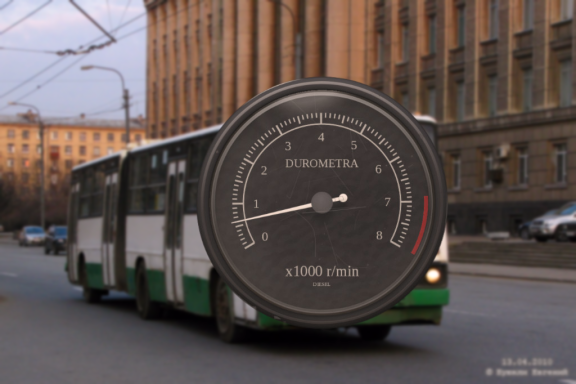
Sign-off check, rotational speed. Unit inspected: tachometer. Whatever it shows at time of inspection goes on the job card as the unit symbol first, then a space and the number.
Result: rpm 600
